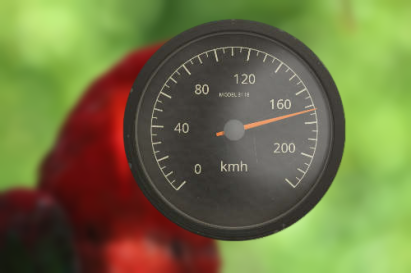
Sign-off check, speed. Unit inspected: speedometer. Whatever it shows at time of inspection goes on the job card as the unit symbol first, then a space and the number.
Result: km/h 172.5
